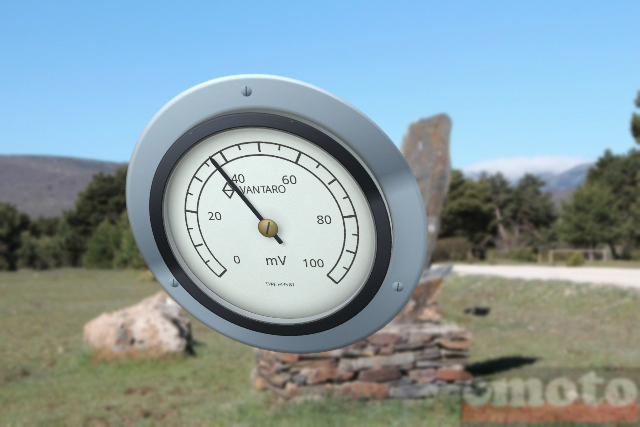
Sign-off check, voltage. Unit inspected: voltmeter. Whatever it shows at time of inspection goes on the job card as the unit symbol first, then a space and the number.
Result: mV 37.5
